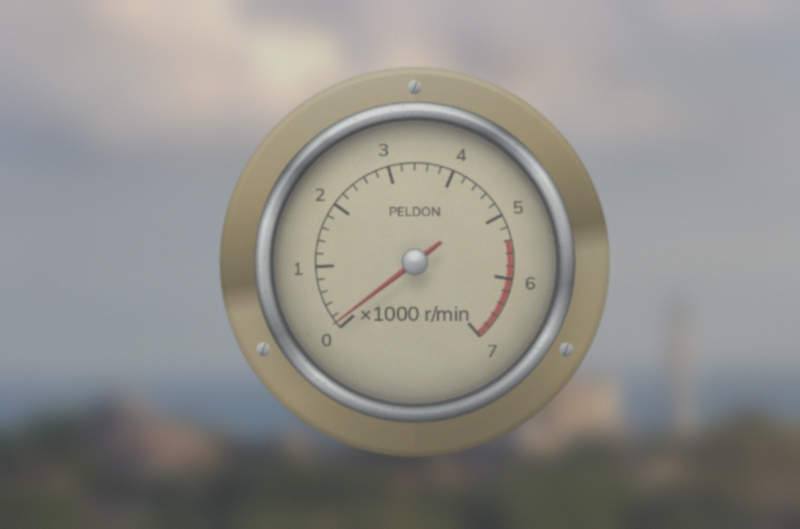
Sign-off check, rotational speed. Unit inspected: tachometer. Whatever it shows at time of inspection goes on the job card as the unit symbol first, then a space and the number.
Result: rpm 100
